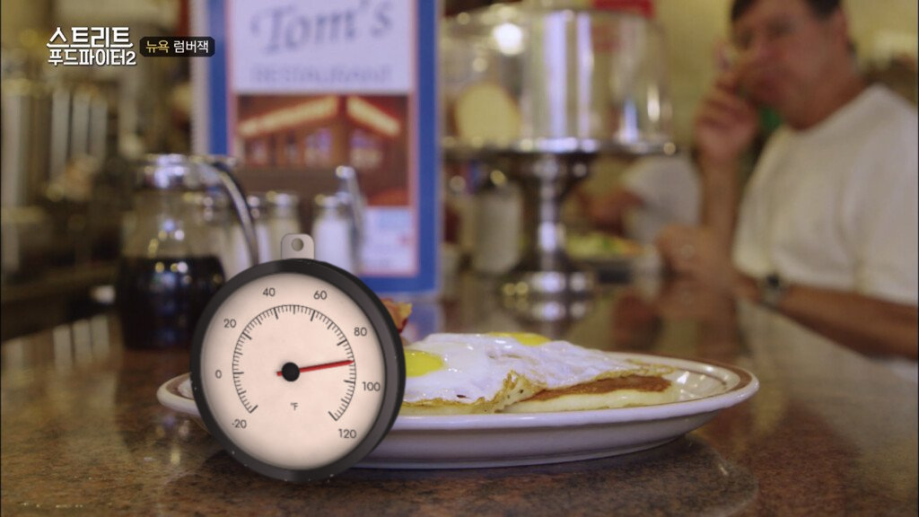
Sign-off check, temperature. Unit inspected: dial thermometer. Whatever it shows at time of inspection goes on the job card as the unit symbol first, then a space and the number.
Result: °F 90
